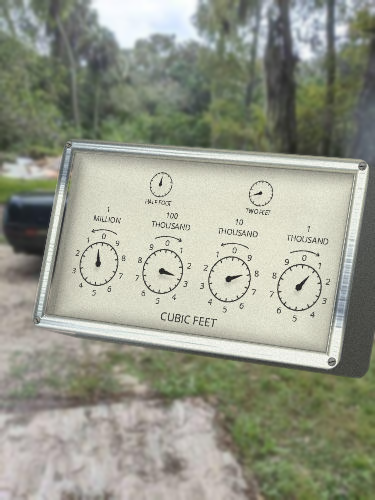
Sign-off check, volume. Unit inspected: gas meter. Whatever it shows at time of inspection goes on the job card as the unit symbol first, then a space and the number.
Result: ft³ 28100
